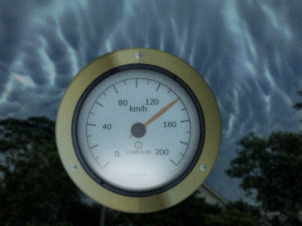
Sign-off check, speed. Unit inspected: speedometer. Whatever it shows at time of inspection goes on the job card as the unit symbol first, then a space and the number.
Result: km/h 140
